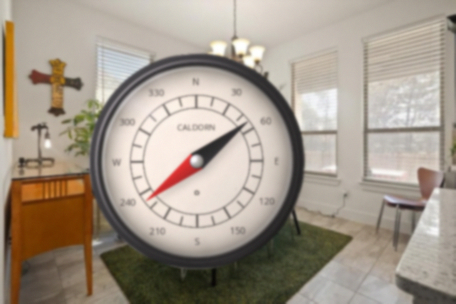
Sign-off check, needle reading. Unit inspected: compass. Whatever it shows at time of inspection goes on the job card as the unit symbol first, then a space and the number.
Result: ° 232.5
